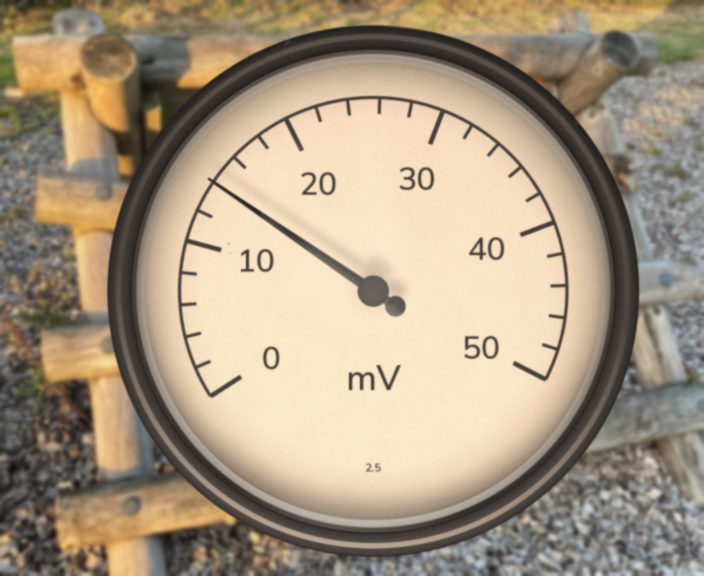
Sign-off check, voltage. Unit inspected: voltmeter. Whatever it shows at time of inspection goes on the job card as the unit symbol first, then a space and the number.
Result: mV 14
